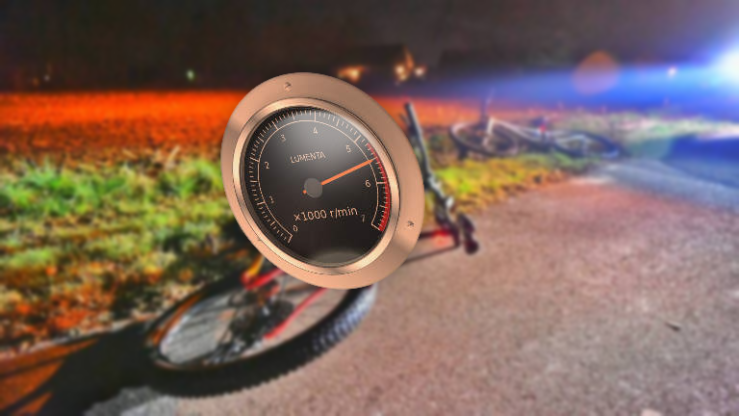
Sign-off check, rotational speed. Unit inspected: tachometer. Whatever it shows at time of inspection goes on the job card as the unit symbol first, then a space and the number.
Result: rpm 5500
